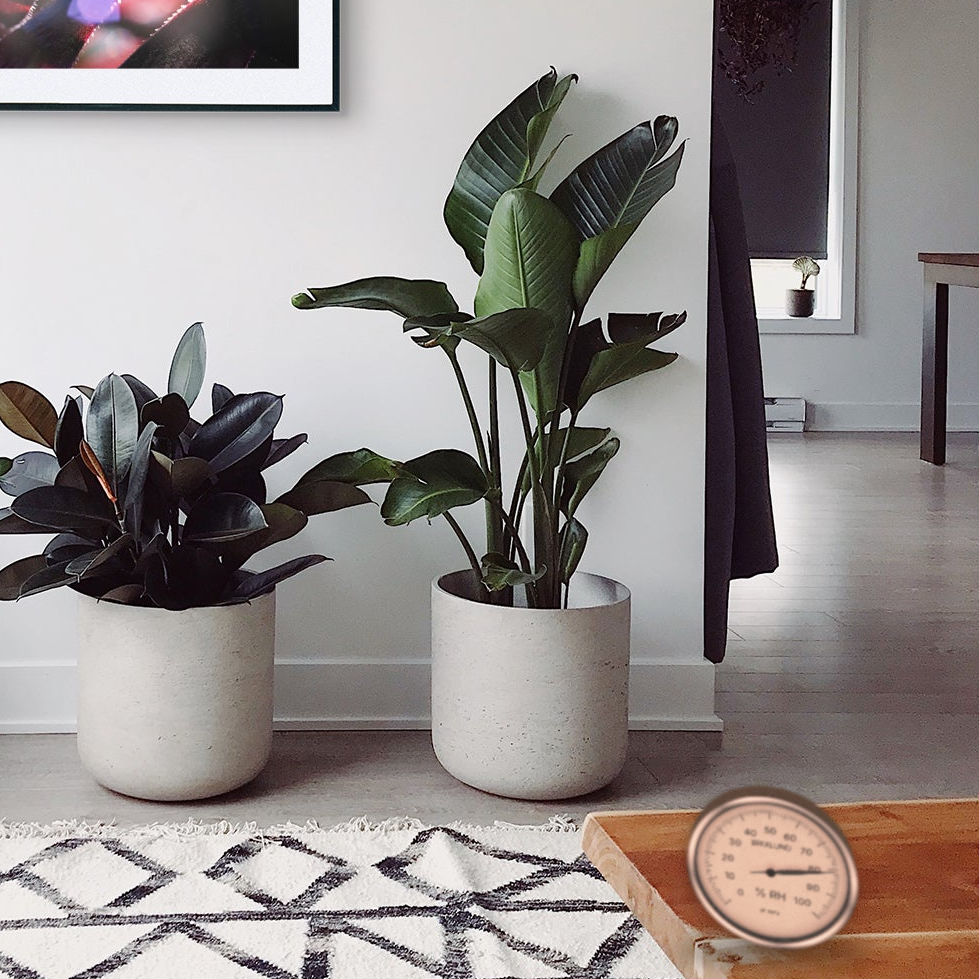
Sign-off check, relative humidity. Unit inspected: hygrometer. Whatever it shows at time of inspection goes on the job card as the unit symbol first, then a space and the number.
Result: % 80
